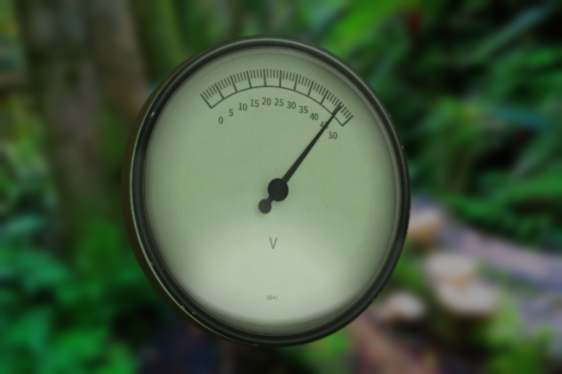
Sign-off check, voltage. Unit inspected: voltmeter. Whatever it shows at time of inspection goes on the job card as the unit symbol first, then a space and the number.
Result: V 45
